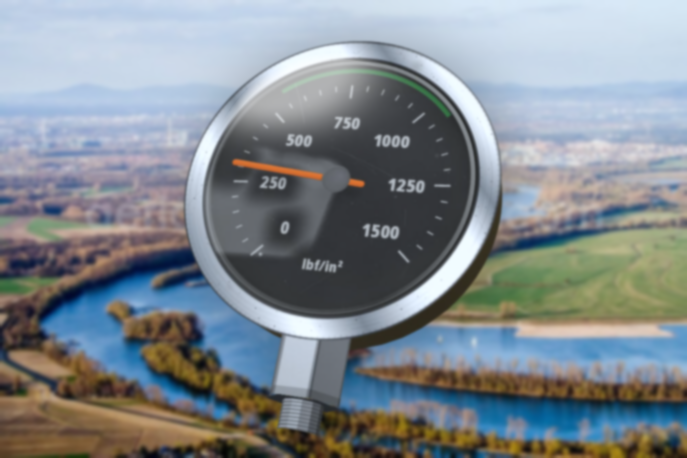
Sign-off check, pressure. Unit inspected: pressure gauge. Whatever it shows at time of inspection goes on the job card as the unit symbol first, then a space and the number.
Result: psi 300
